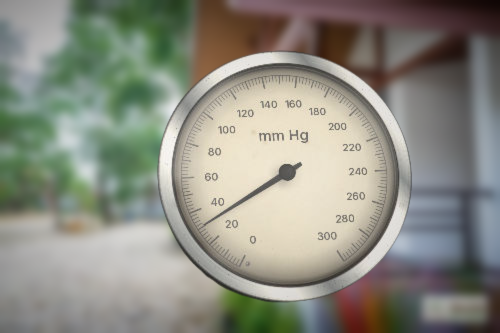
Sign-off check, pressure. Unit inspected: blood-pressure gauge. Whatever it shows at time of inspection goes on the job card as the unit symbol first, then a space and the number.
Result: mmHg 30
